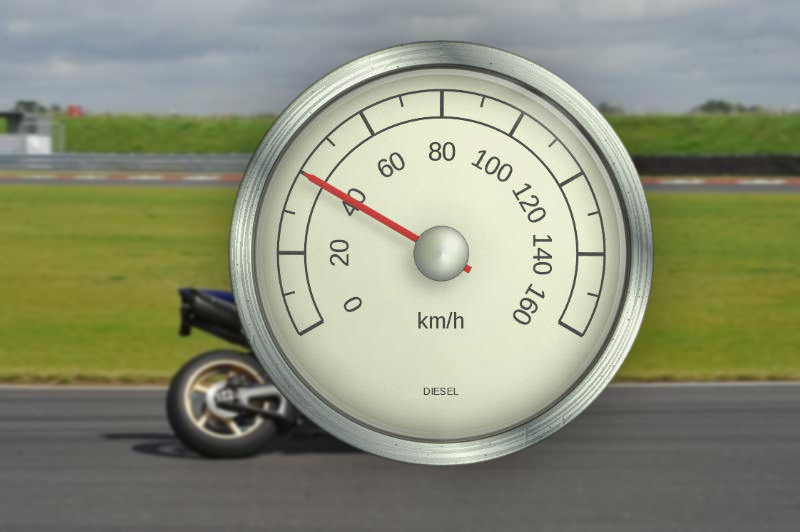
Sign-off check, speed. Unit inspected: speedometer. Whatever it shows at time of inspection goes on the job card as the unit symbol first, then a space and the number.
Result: km/h 40
